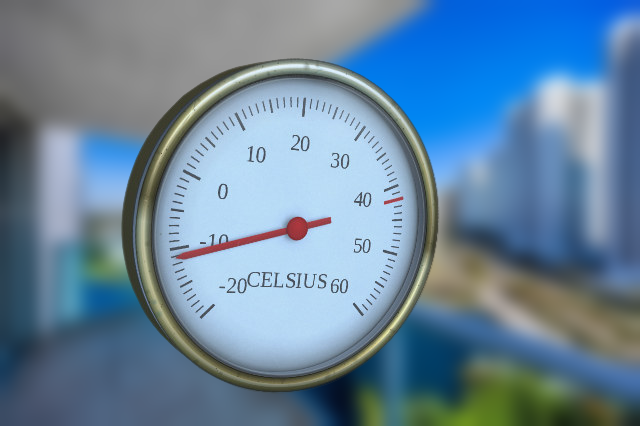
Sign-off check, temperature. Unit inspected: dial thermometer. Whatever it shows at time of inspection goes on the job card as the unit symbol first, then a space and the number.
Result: °C -11
